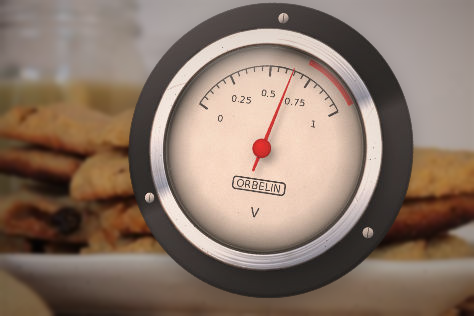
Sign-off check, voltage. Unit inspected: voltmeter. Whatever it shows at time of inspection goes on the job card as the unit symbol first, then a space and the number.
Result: V 0.65
